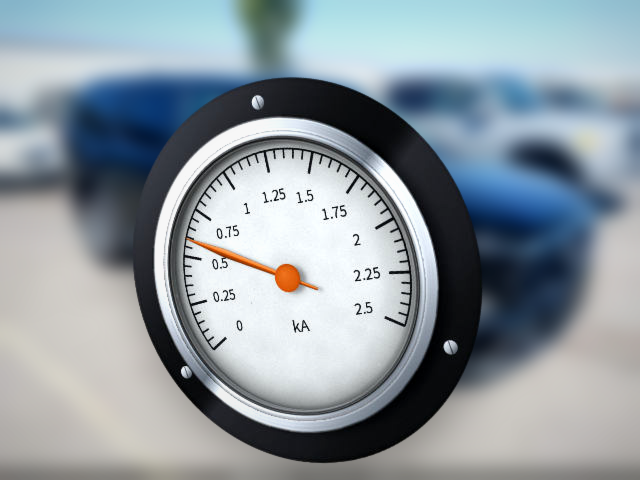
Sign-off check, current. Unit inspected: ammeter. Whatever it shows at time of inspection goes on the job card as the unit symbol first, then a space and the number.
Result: kA 0.6
